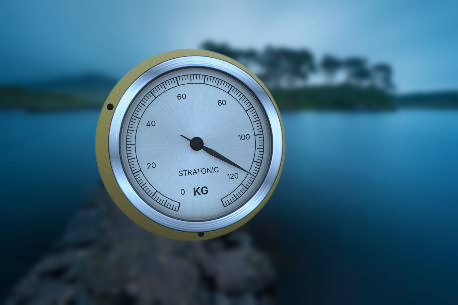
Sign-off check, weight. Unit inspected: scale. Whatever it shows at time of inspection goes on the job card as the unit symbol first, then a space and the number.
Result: kg 115
